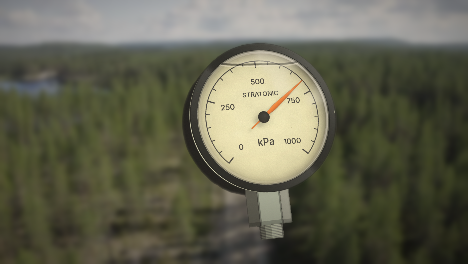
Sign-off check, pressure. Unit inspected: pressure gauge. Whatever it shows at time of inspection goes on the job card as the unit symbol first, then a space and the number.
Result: kPa 700
